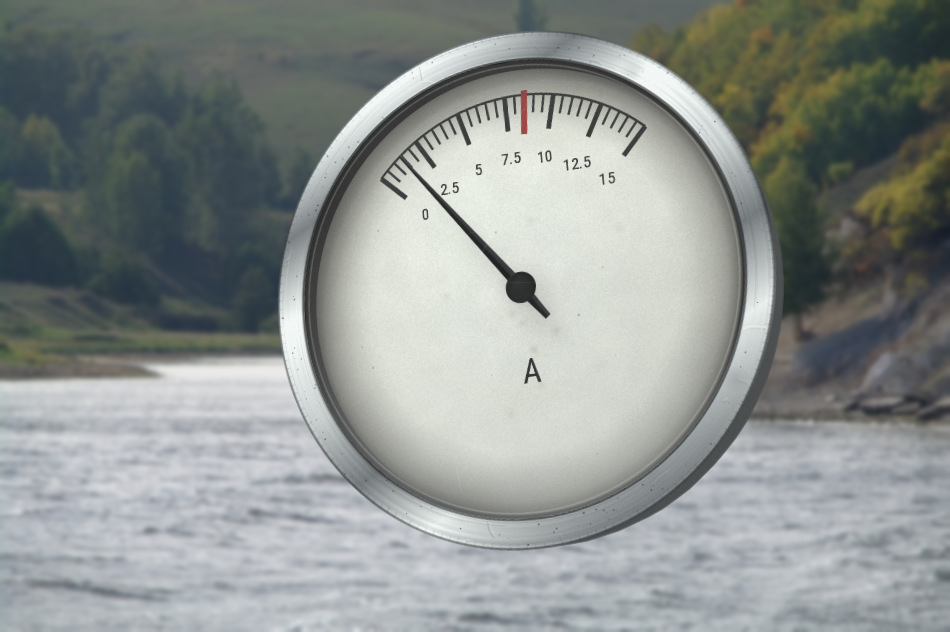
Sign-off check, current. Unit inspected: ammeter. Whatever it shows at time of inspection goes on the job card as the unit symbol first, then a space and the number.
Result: A 1.5
